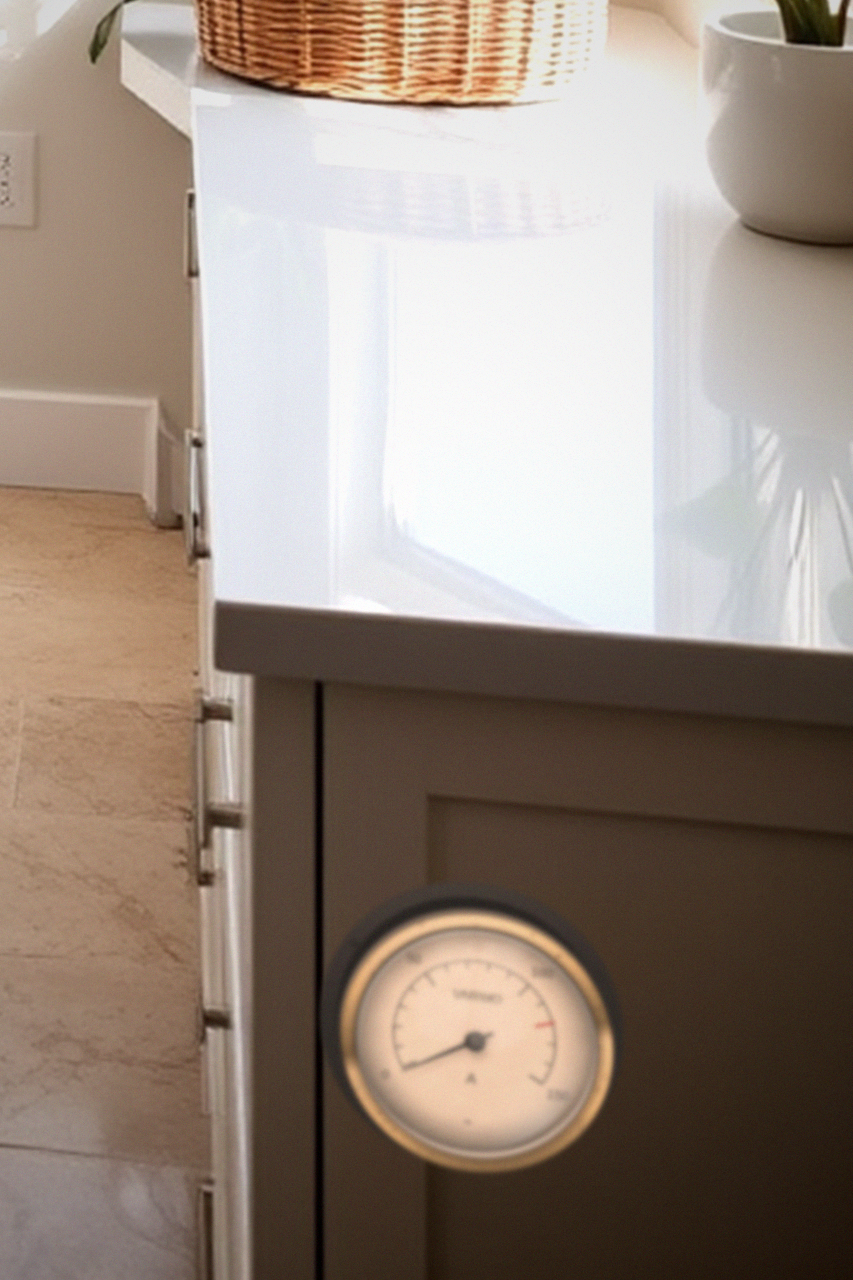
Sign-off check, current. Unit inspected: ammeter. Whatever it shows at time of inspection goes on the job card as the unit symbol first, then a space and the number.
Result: A 0
